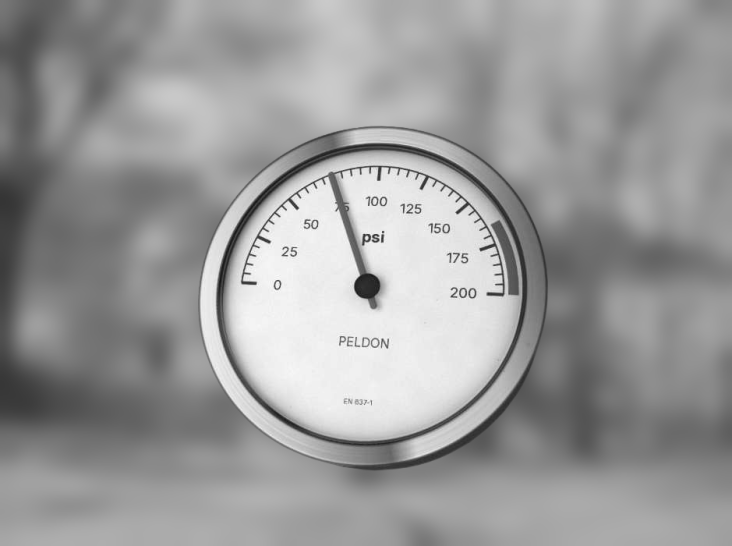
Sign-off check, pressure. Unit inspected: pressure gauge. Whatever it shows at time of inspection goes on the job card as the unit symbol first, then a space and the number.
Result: psi 75
